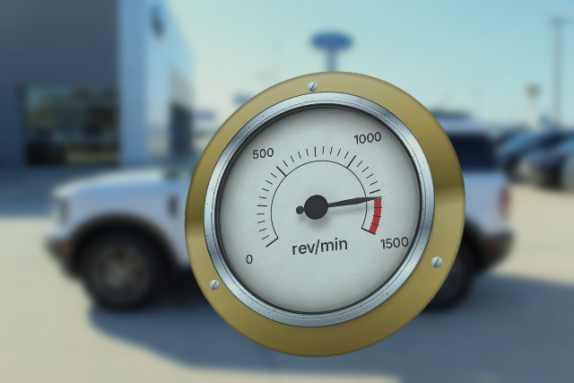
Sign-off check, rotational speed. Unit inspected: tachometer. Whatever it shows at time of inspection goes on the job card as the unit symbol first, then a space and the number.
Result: rpm 1300
